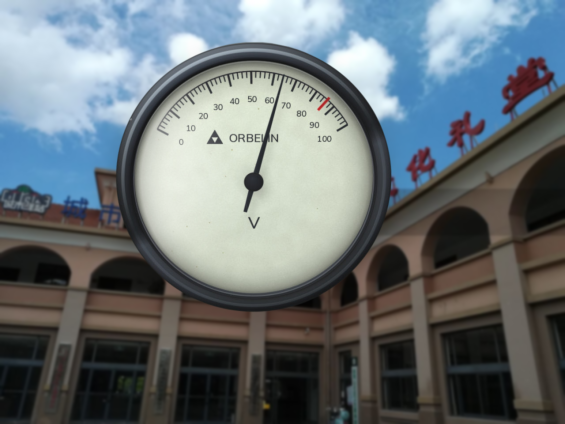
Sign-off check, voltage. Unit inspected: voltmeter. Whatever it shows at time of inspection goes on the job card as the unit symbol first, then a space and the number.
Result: V 64
